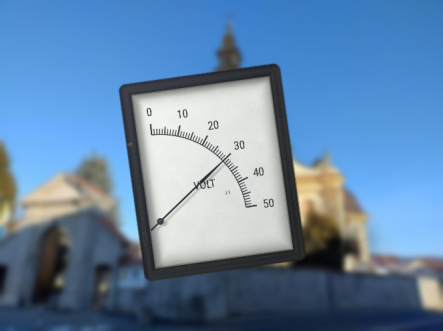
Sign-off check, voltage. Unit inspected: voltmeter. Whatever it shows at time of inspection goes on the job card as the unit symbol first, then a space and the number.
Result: V 30
